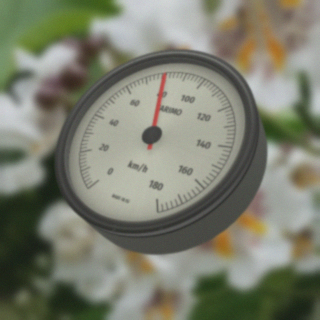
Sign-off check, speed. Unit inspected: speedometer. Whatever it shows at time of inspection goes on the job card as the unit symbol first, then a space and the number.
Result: km/h 80
